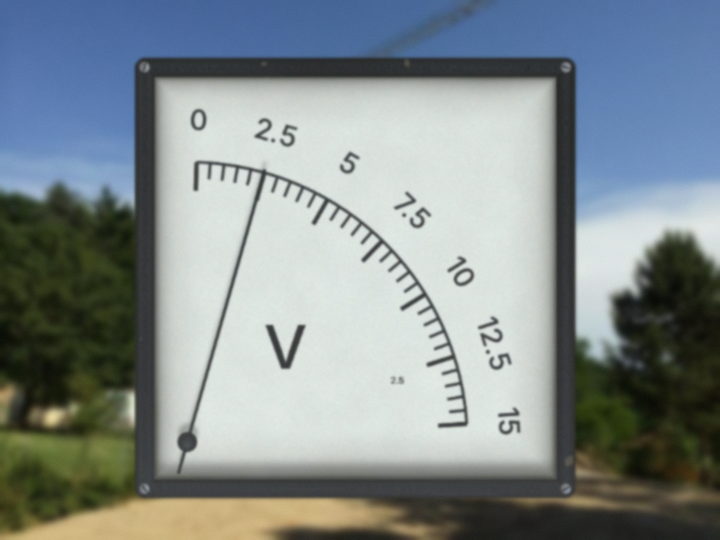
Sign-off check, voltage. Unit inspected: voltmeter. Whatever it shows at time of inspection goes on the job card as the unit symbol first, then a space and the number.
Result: V 2.5
